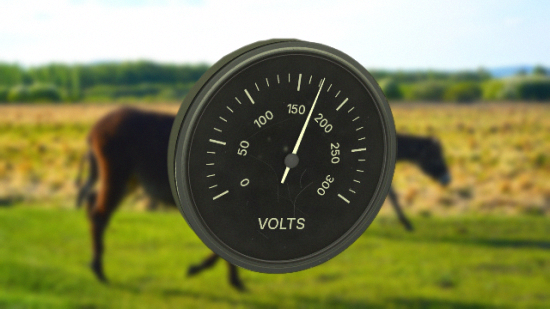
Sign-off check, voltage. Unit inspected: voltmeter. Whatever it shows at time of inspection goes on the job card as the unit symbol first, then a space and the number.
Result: V 170
